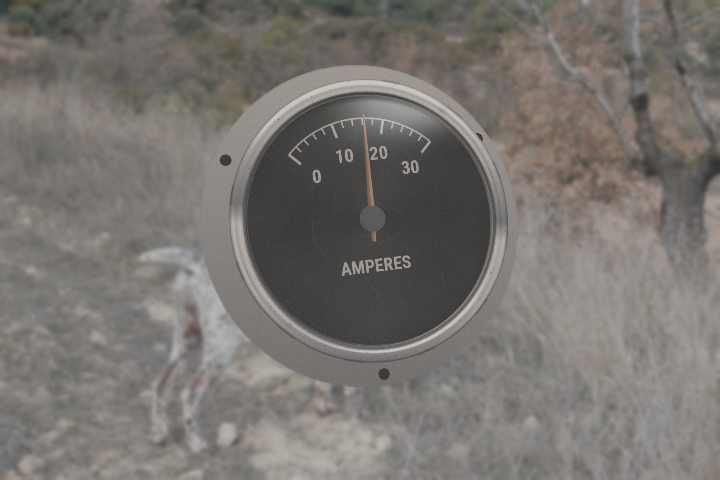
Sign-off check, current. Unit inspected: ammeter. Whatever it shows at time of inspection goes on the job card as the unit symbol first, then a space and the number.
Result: A 16
